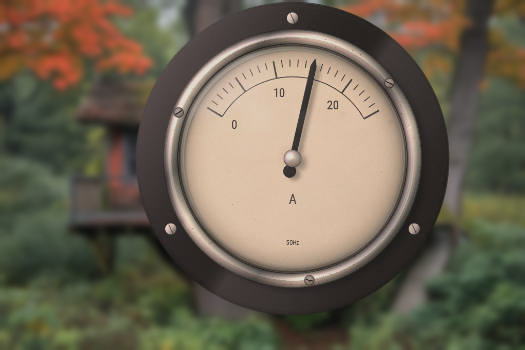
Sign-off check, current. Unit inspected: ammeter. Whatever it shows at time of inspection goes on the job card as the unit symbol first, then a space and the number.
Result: A 15
